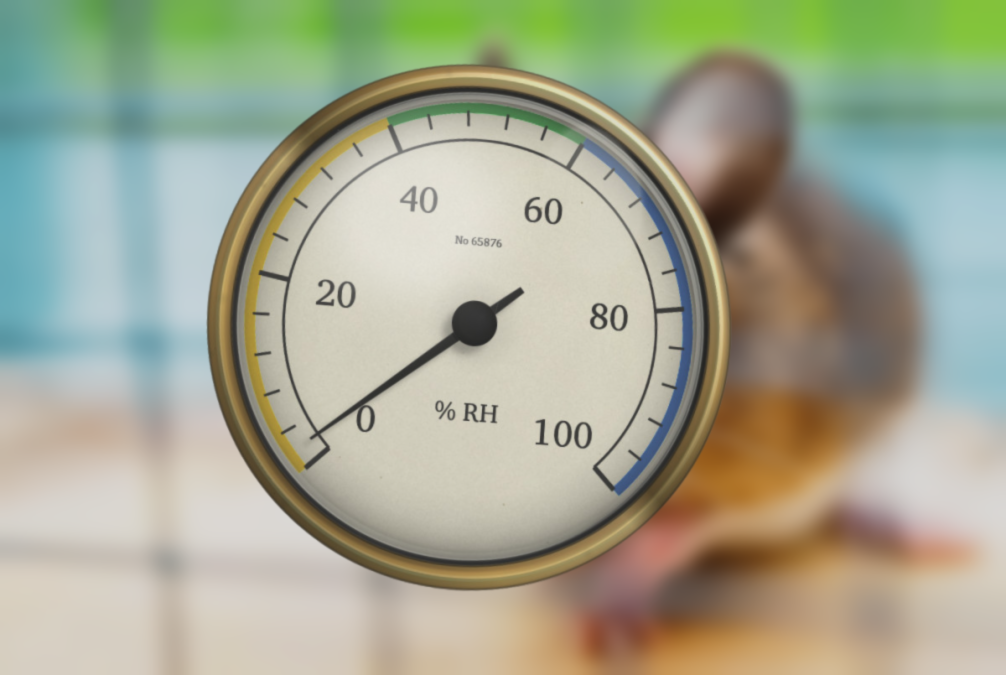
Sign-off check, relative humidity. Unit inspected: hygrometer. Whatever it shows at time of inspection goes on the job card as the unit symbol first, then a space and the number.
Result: % 2
